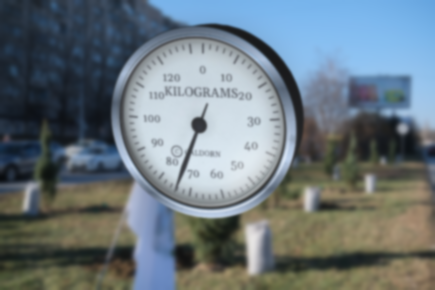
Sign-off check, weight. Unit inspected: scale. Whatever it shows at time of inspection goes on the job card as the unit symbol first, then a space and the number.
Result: kg 74
